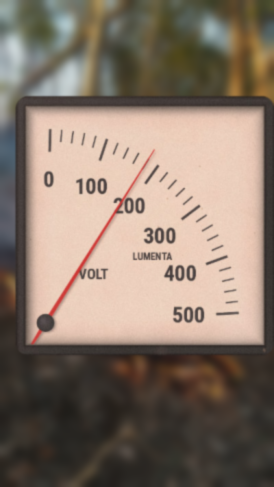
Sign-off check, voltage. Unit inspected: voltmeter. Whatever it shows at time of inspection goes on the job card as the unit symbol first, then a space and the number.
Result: V 180
